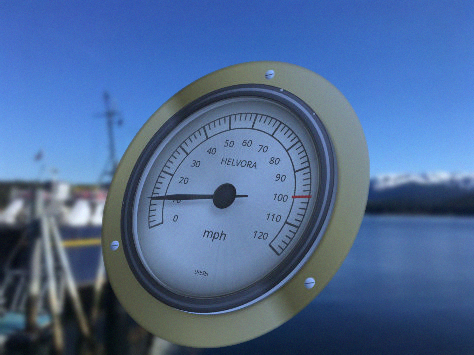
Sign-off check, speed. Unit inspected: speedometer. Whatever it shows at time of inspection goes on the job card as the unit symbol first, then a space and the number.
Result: mph 10
